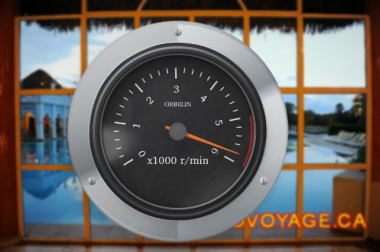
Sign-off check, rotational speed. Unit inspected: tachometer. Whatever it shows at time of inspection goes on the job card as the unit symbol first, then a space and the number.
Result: rpm 5800
